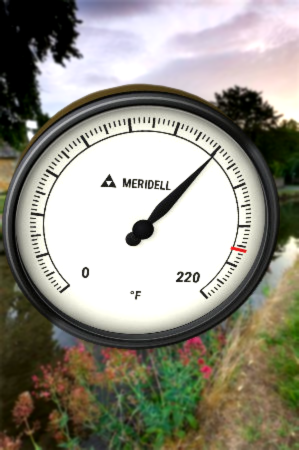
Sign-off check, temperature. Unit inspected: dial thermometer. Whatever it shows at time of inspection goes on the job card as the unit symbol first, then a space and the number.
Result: °F 140
